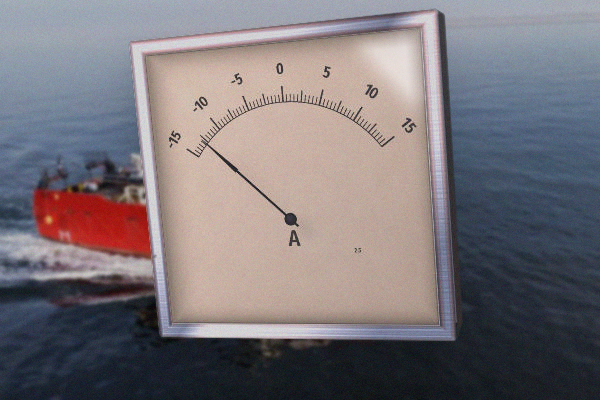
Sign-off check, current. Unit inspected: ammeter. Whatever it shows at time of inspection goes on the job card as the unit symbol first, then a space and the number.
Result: A -12.5
